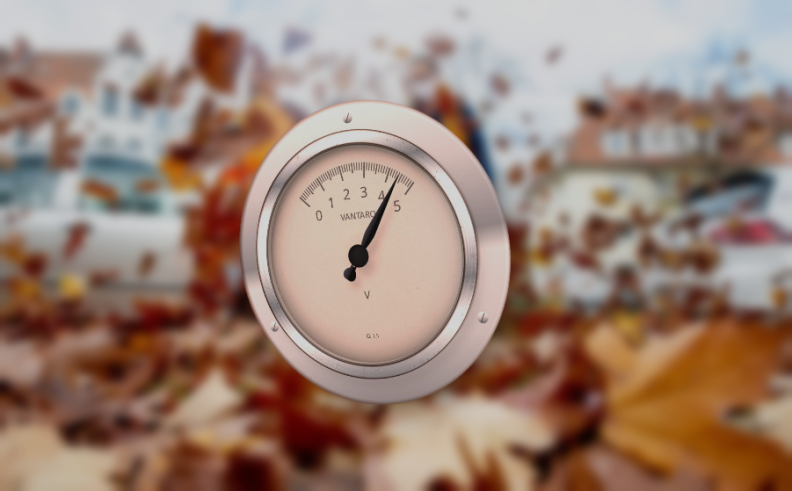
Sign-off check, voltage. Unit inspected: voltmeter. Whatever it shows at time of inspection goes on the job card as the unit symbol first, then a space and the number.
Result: V 4.5
